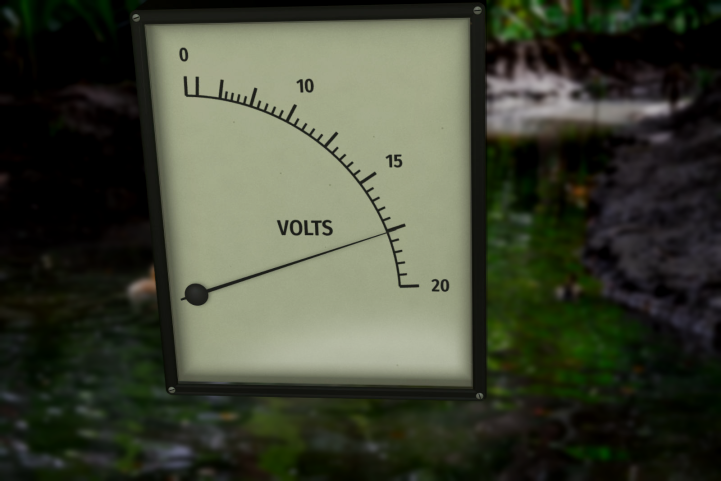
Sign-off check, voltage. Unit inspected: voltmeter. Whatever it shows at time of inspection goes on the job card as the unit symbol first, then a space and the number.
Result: V 17.5
